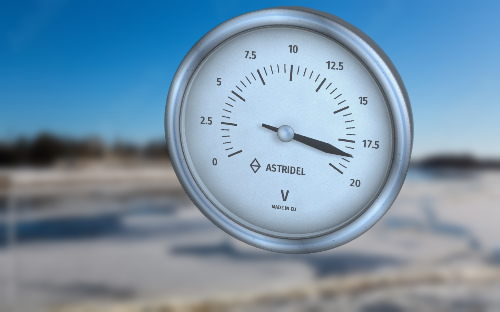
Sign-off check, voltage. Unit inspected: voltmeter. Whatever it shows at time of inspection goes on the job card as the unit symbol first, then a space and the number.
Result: V 18.5
